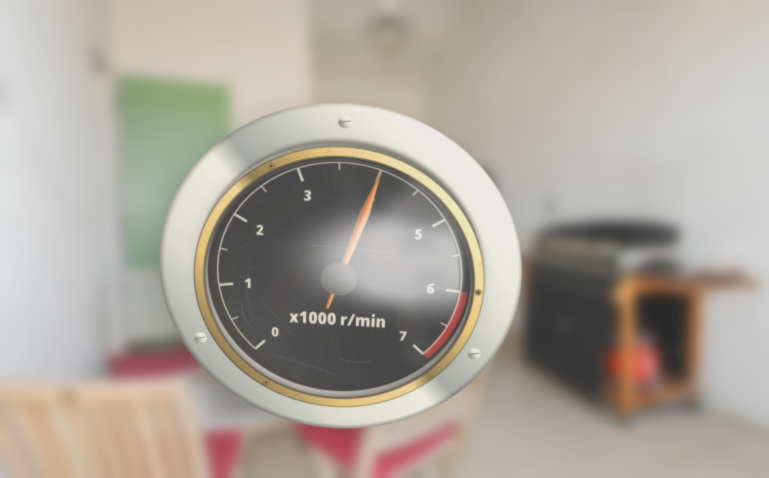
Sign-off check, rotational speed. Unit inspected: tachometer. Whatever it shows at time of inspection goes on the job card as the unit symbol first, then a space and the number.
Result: rpm 4000
